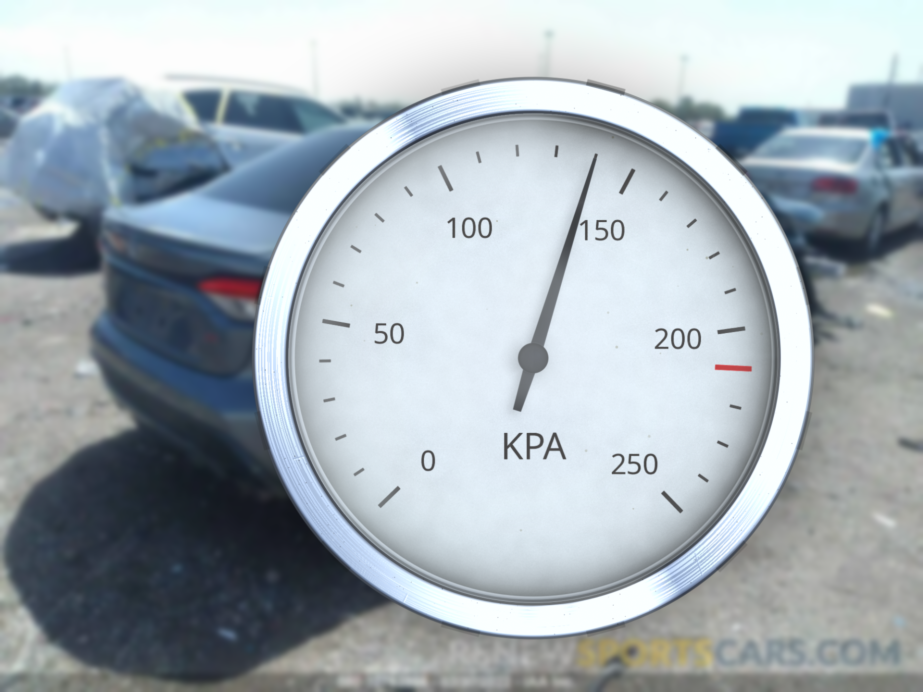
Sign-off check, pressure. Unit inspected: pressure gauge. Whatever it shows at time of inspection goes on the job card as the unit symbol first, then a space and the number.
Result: kPa 140
